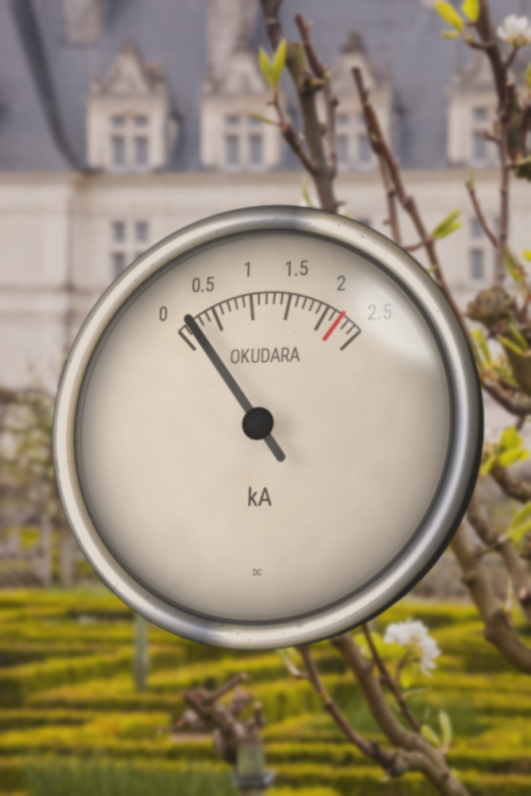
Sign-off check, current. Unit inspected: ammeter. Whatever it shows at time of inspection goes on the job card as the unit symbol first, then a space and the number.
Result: kA 0.2
